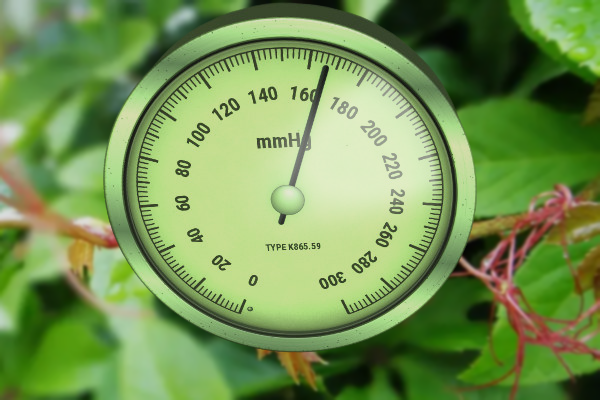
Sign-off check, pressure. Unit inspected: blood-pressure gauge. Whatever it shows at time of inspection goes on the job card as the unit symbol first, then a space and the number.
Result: mmHg 166
